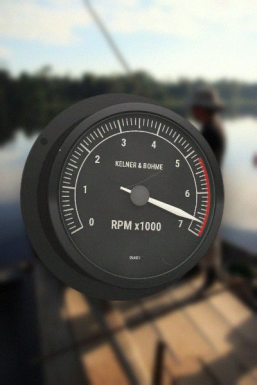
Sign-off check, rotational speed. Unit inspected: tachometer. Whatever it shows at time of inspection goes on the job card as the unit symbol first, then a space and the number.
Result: rpm 6700
